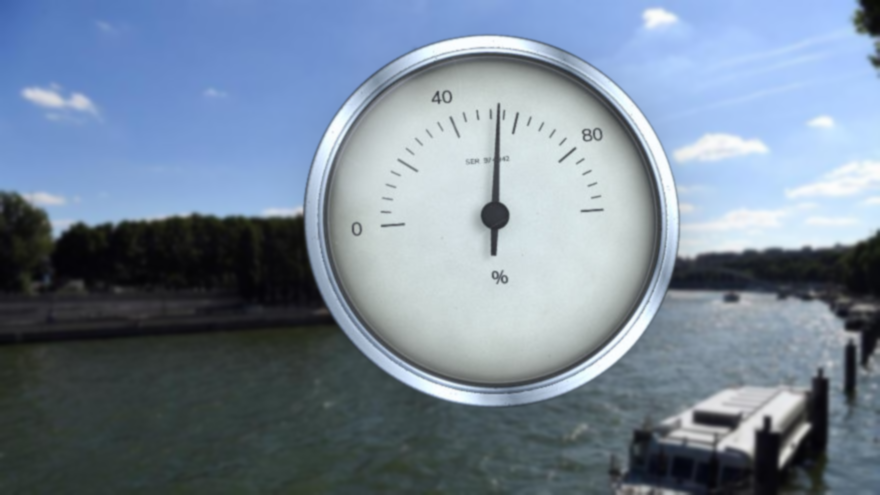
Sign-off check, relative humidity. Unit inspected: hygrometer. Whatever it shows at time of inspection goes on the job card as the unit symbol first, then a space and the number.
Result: % 54
